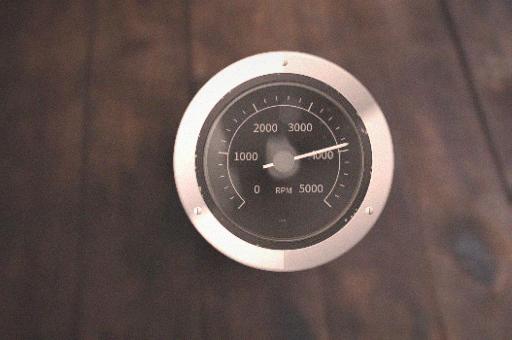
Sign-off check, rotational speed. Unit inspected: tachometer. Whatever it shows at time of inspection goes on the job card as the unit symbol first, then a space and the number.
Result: rpm 3900
